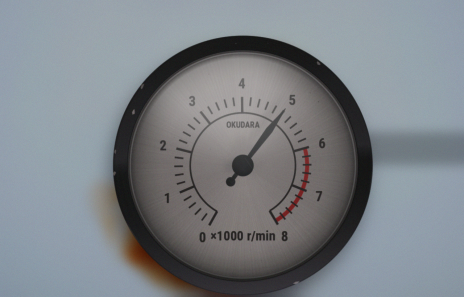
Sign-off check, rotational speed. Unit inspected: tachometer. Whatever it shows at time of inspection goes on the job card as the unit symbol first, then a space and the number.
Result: rpm 5000
